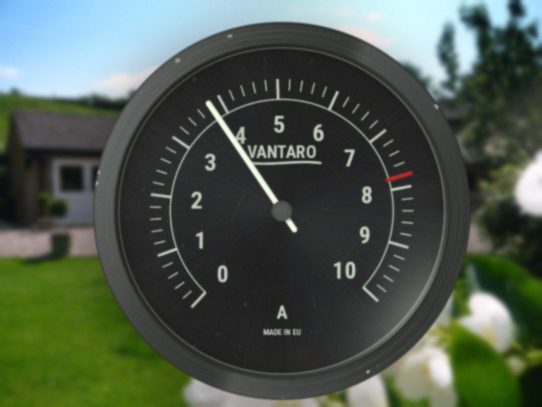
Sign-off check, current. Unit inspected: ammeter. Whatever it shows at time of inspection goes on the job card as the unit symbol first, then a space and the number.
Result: A 3.8
